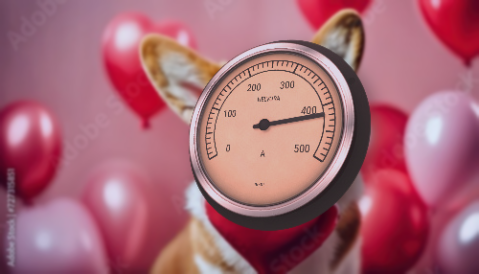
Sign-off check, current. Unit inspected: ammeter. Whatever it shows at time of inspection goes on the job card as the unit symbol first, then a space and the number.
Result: A 420
